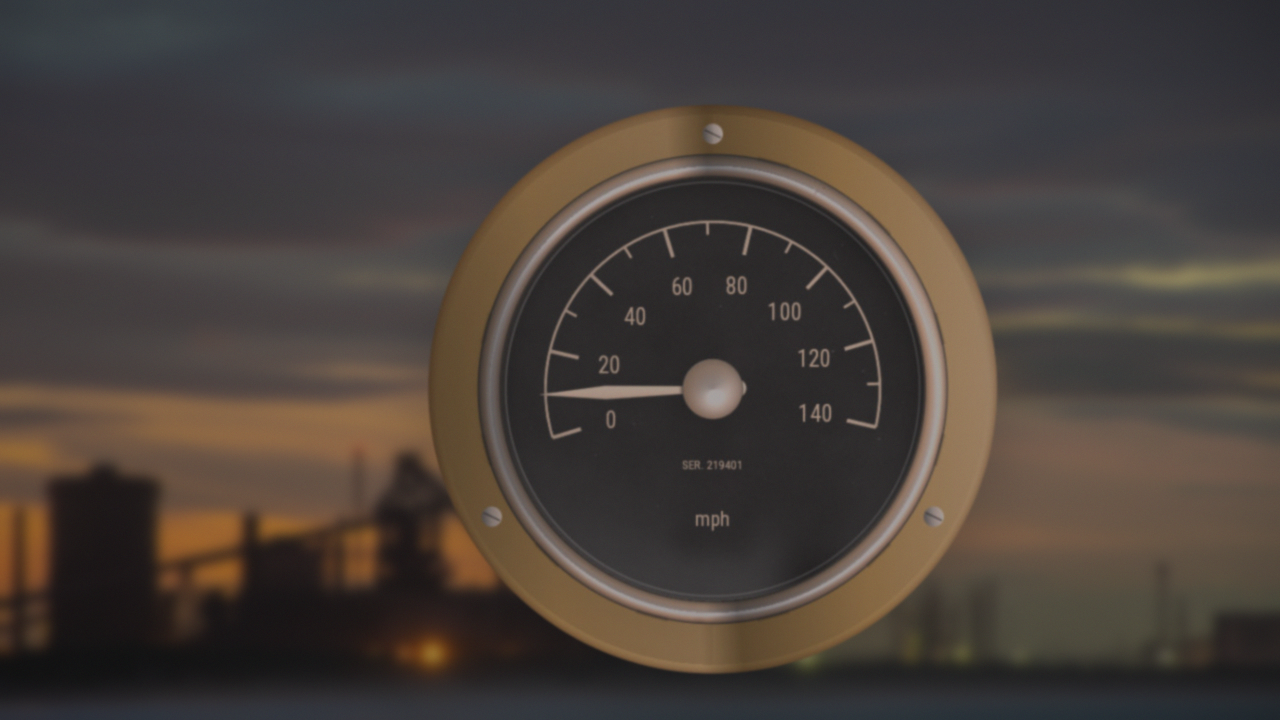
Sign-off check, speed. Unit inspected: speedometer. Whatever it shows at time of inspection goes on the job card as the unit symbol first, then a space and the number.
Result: mph 10
